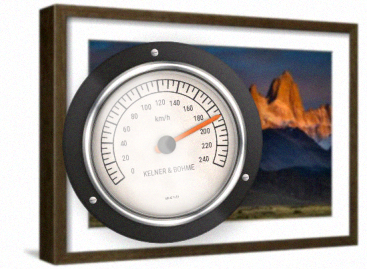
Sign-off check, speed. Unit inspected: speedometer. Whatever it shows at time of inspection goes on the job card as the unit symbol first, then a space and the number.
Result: km/h 190
